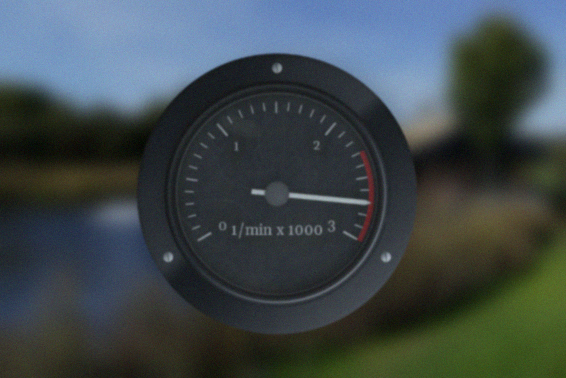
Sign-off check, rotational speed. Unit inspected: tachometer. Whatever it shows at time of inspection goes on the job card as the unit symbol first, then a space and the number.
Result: rpm 2700
